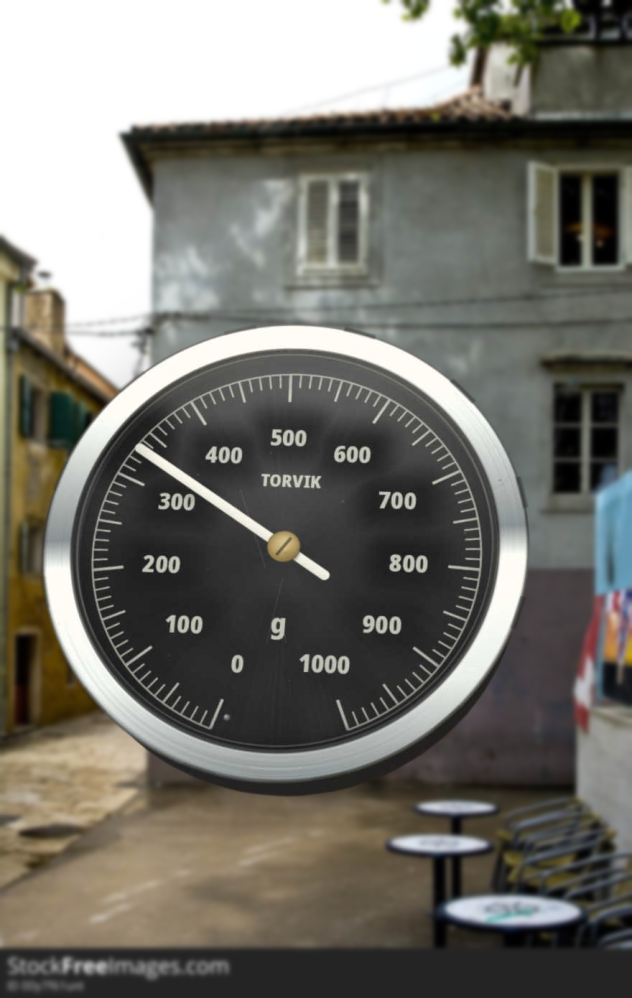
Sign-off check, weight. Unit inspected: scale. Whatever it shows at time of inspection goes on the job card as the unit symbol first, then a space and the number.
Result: g 330
